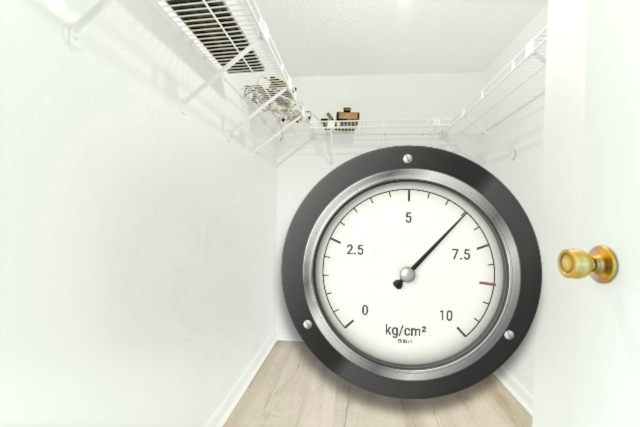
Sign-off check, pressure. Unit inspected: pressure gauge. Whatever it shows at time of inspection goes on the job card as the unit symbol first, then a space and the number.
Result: kg/cm² 6.5
